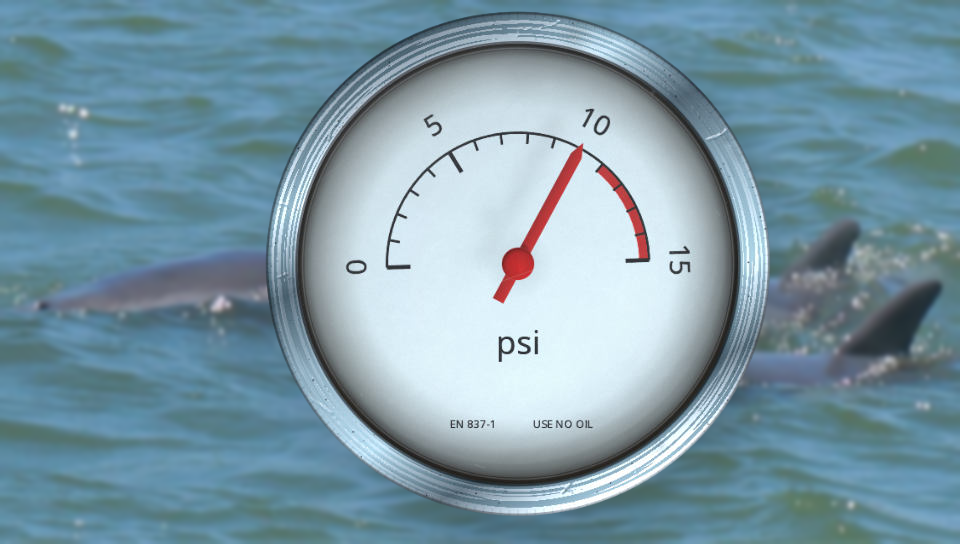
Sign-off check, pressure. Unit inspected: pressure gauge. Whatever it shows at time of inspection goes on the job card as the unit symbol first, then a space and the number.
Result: psi 10
